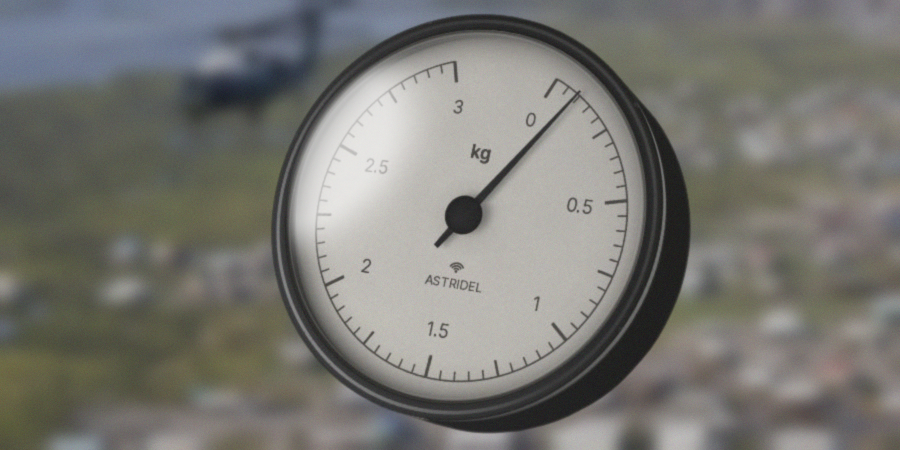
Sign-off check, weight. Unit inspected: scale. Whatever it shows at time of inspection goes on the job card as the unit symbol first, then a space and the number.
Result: kg 0.1
